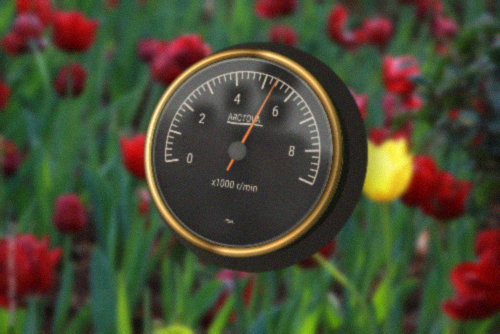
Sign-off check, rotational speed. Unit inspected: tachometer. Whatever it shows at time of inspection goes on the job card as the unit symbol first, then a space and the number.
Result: rpm 5400
